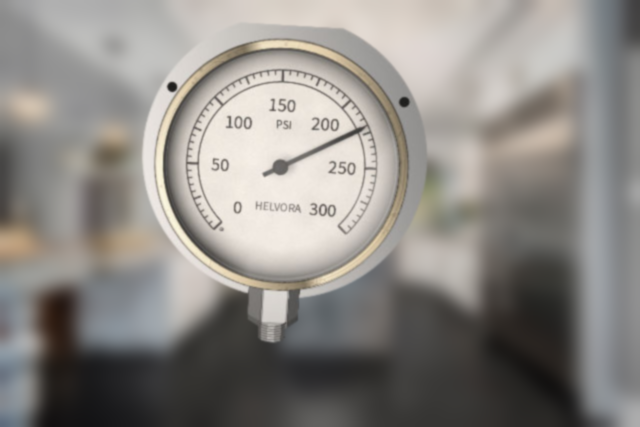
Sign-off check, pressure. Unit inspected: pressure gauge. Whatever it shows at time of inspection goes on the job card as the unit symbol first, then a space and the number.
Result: psi 220
